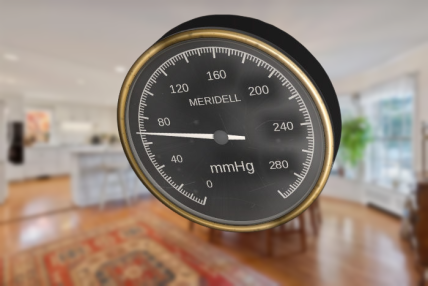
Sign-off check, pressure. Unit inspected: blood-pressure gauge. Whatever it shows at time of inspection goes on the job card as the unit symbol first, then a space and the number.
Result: mmHg 70
